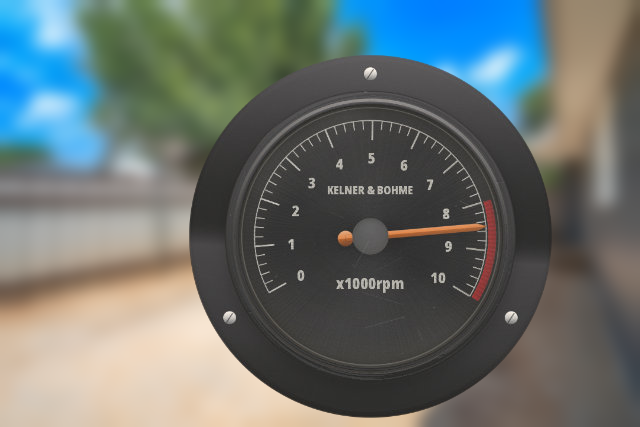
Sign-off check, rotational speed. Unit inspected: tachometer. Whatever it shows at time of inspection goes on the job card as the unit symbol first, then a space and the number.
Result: rpm 8500
